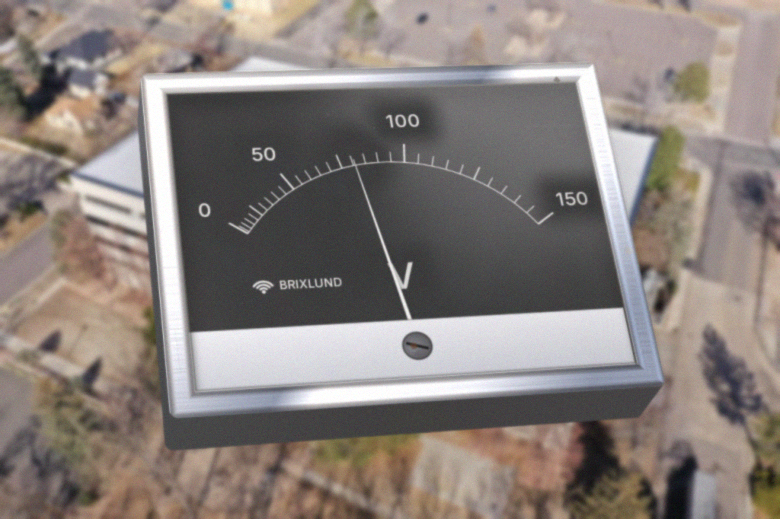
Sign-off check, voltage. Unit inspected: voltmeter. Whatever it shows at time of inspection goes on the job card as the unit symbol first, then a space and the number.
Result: V 80
